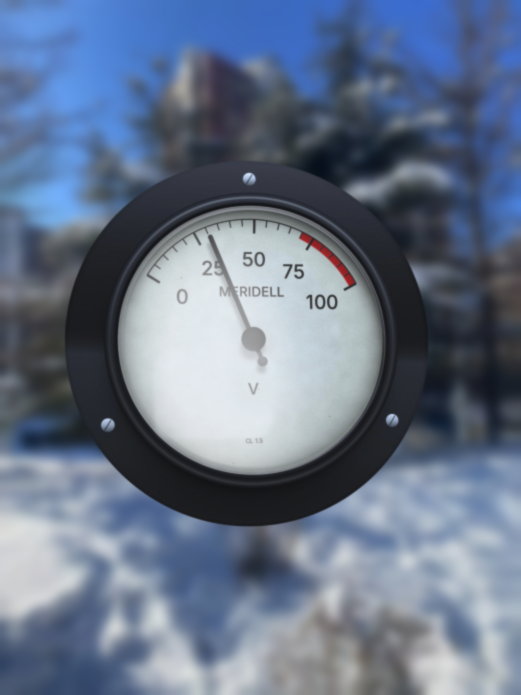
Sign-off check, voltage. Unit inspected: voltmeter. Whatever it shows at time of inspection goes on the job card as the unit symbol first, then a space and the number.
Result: V 30
